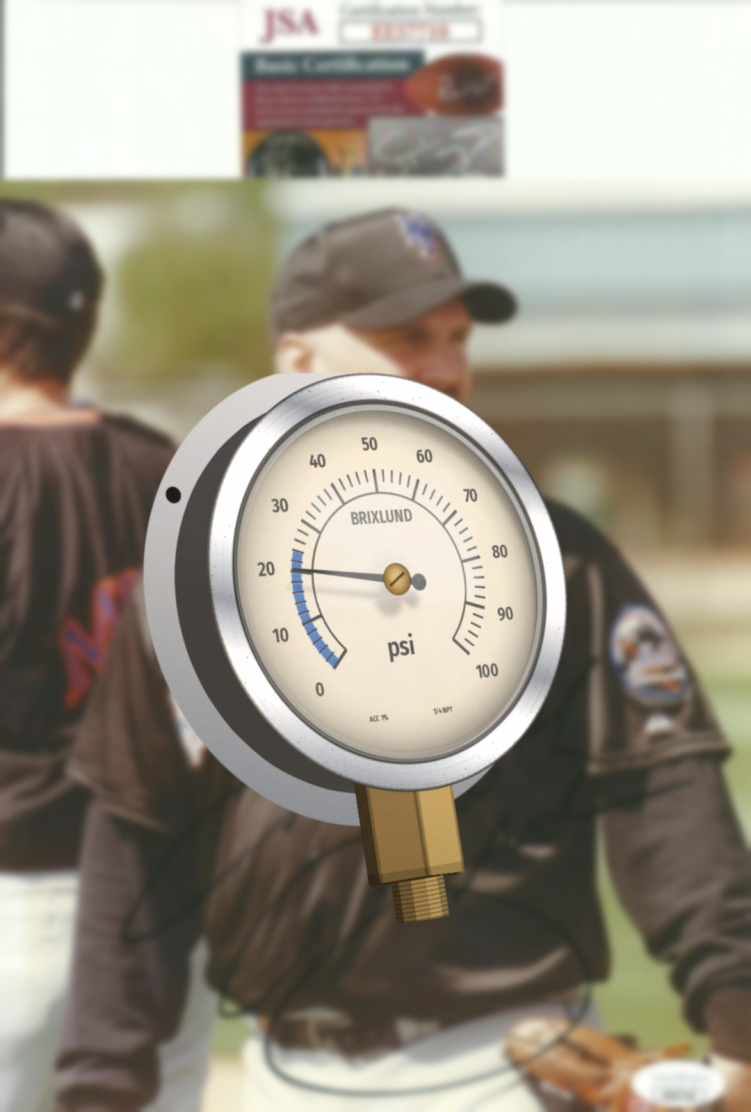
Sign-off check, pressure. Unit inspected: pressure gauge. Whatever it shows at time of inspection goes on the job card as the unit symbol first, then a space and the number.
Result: psi 20
